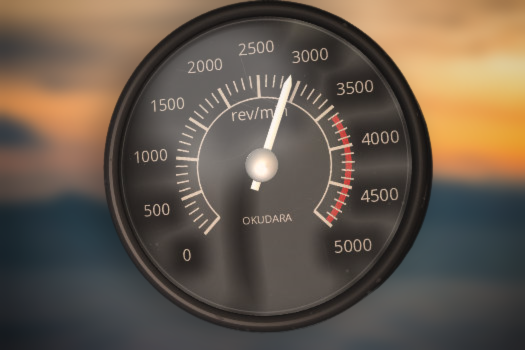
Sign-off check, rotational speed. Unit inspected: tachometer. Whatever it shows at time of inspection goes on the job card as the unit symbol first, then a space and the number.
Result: rpm 2900
